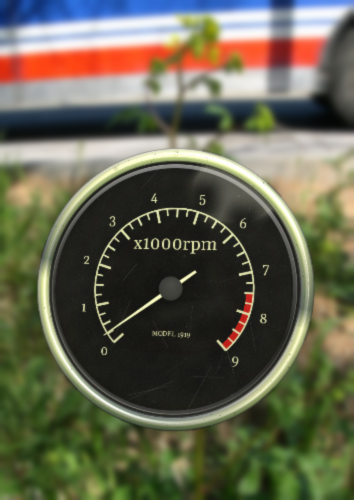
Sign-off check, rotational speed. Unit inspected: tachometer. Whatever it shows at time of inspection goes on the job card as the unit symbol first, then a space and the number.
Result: rpm 250
